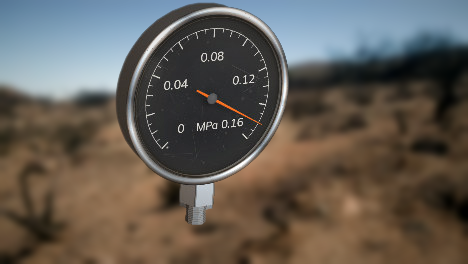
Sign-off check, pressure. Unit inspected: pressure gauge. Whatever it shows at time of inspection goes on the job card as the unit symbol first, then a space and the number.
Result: MPa 0.15
